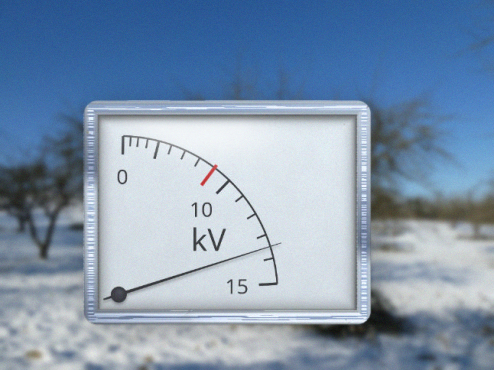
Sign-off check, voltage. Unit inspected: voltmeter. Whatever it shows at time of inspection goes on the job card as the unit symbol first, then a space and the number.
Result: kV 13.5
